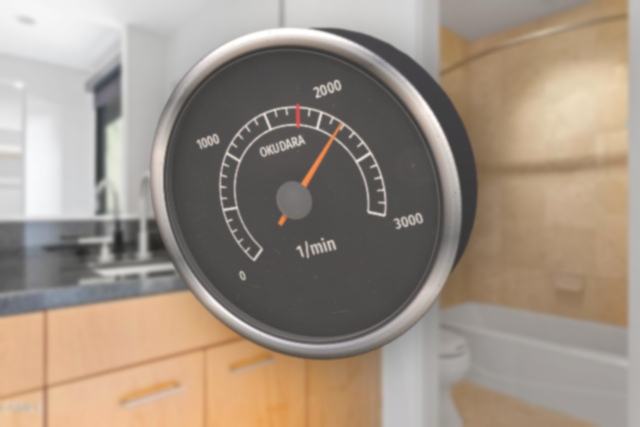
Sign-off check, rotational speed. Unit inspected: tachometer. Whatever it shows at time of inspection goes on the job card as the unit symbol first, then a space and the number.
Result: rpm 2200
